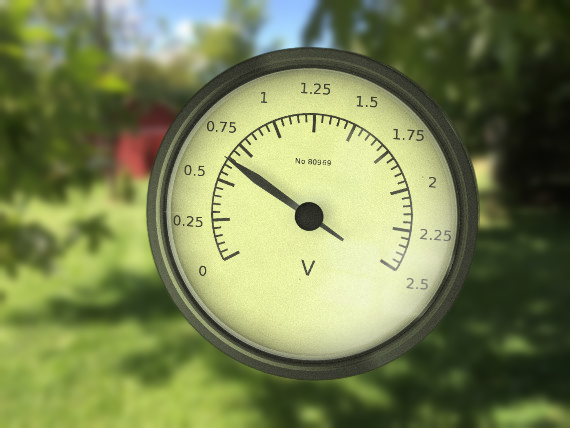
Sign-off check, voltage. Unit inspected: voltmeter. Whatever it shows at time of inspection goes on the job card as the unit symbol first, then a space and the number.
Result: V 0.65
